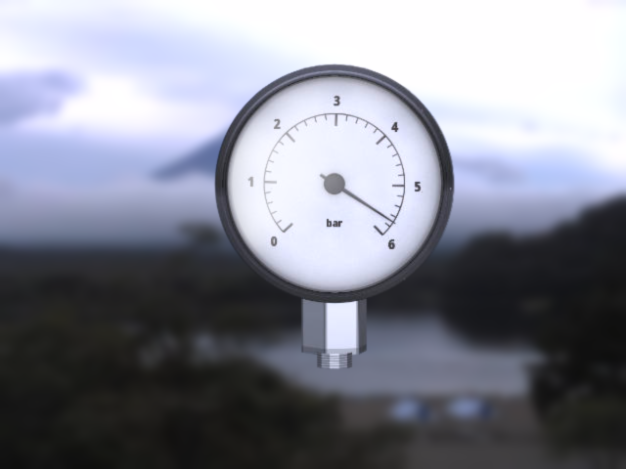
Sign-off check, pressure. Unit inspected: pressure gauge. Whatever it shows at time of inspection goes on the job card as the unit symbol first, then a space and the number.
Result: bar 5.7
